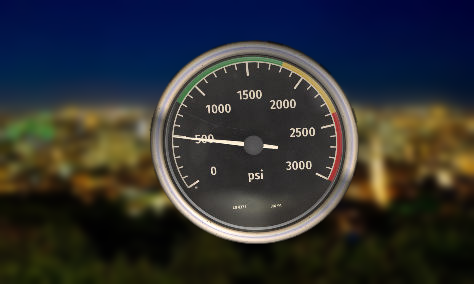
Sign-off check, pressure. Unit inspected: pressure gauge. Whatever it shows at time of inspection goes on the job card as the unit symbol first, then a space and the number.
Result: psi 500
